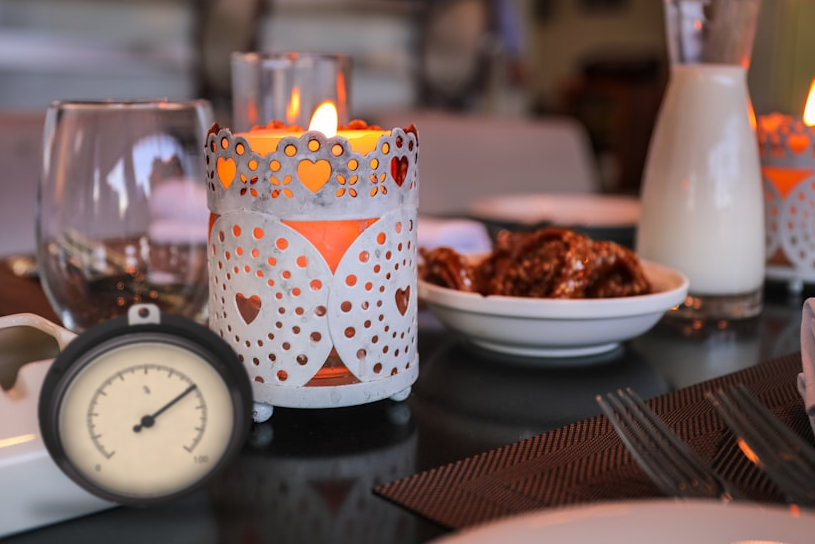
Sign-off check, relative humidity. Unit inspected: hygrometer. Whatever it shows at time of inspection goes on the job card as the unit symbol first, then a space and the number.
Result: % 70
